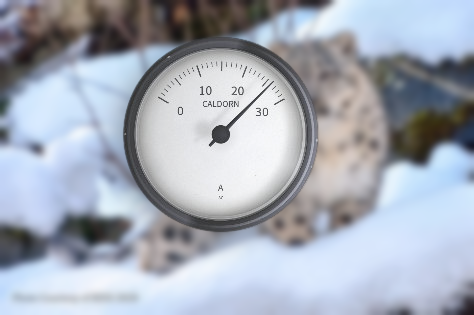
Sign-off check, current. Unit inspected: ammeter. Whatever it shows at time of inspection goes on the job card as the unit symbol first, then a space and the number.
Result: A 26
